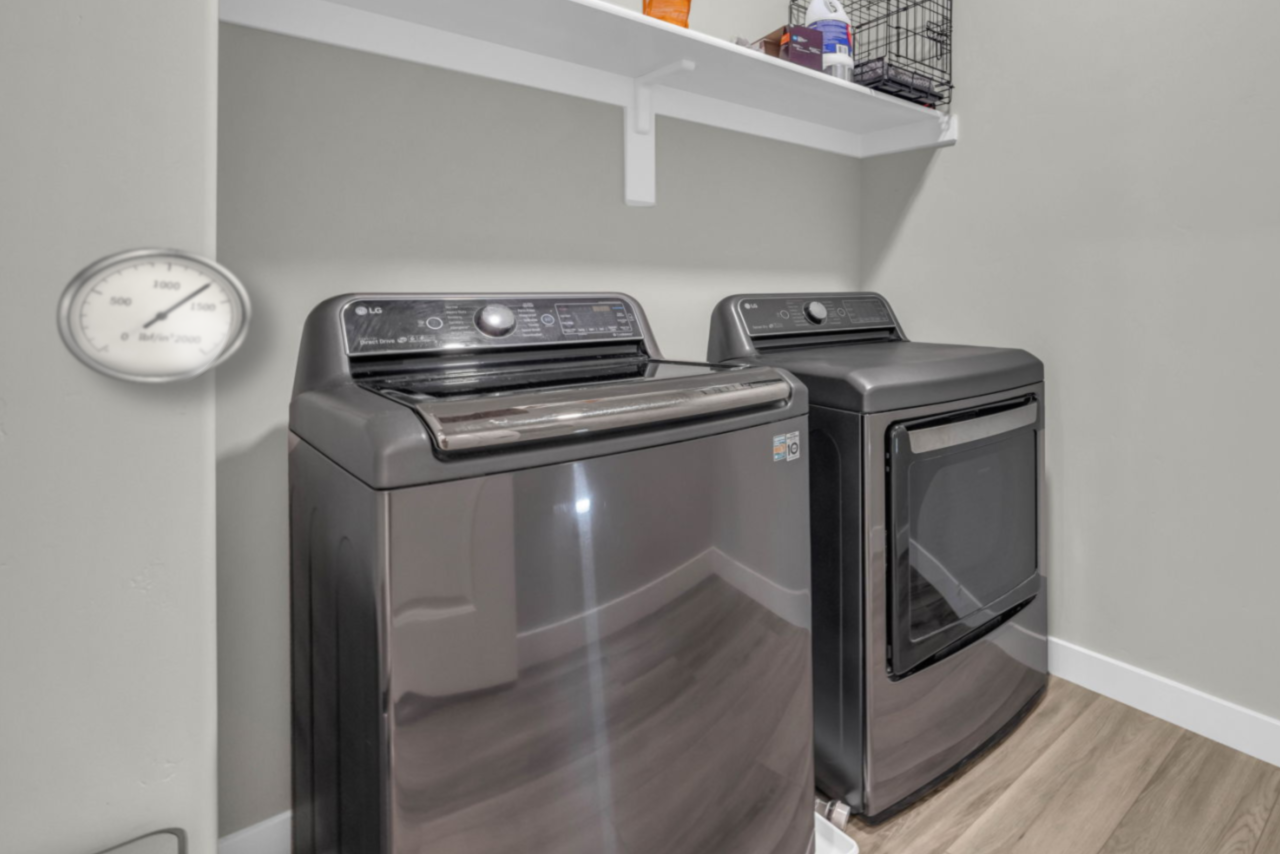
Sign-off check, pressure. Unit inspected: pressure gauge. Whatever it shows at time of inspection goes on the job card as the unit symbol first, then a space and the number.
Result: psi 1300
